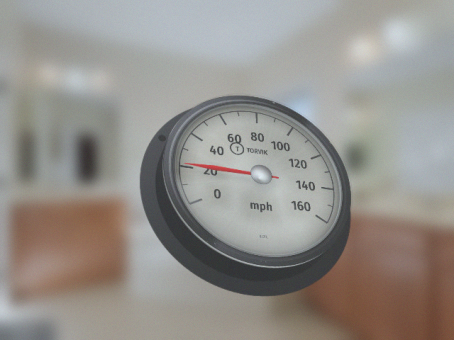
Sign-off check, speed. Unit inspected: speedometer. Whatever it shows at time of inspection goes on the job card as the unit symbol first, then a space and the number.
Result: mph 20
